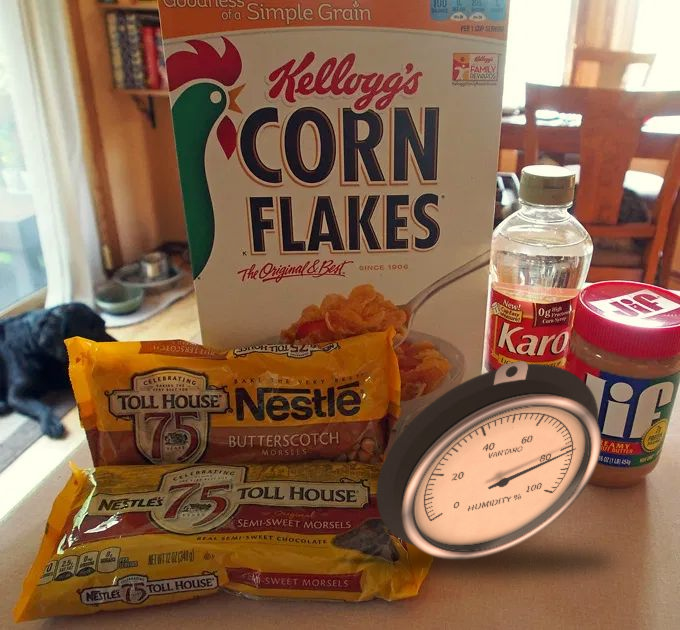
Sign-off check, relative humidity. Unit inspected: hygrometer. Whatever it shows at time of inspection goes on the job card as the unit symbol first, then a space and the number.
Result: % 80
